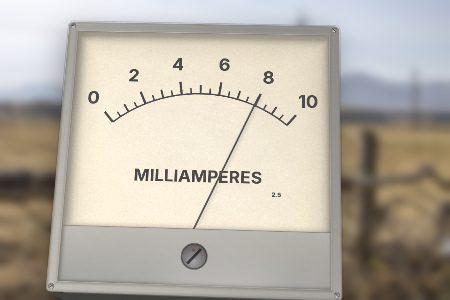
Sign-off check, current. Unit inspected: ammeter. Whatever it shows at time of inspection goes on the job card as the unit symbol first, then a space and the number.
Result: mA 8
